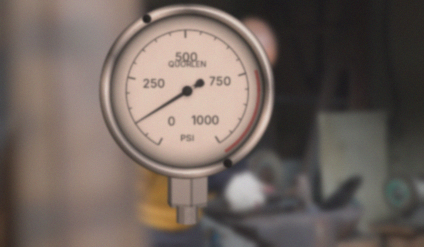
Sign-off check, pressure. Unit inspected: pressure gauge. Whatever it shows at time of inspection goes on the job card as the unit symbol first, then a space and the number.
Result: psi 100
